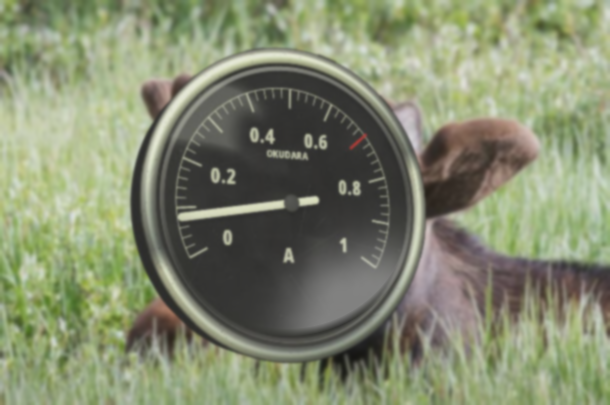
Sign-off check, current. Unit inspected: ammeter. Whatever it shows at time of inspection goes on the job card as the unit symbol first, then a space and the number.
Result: A 0.08
